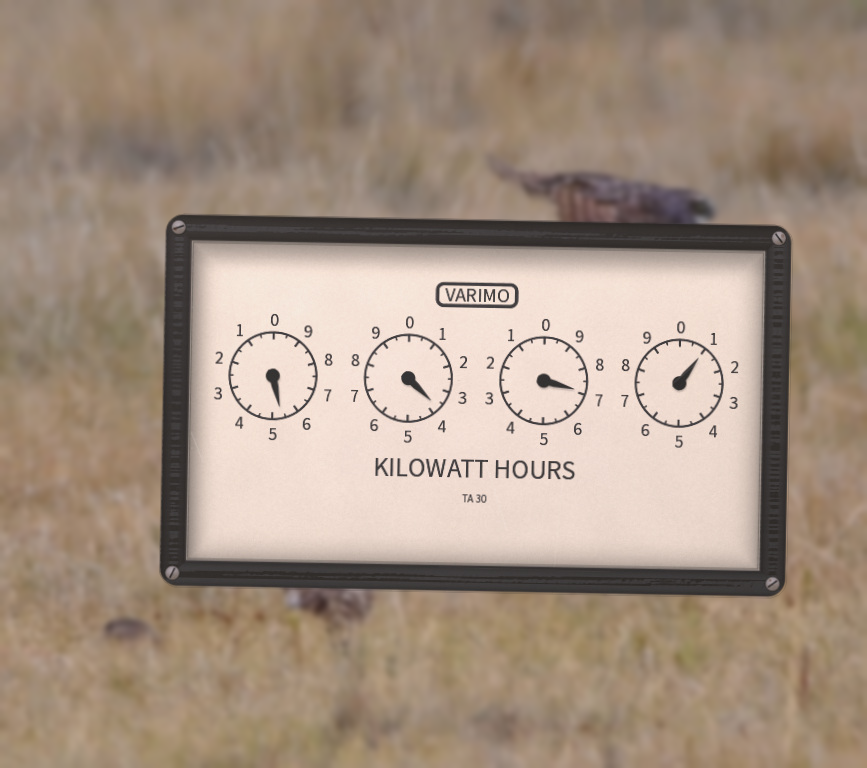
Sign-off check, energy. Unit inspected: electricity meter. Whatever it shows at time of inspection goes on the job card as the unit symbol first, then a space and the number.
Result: kWh 5371
